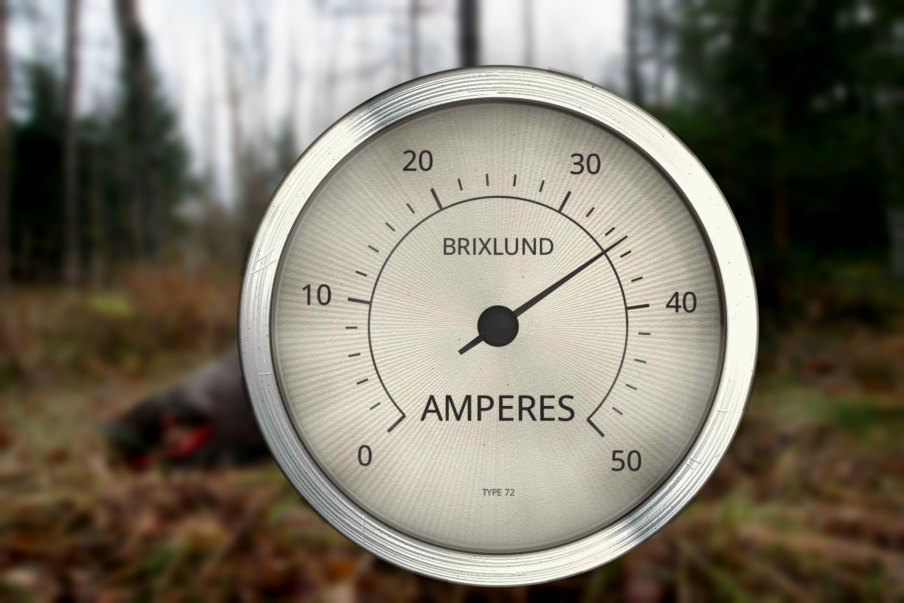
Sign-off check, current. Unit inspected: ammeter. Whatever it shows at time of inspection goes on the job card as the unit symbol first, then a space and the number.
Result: A 35
